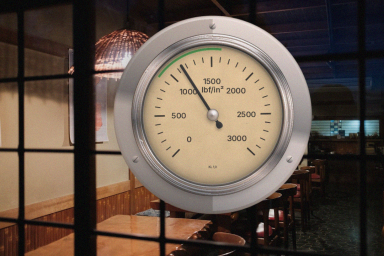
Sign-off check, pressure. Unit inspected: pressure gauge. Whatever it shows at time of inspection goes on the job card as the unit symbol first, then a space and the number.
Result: psi 1150
